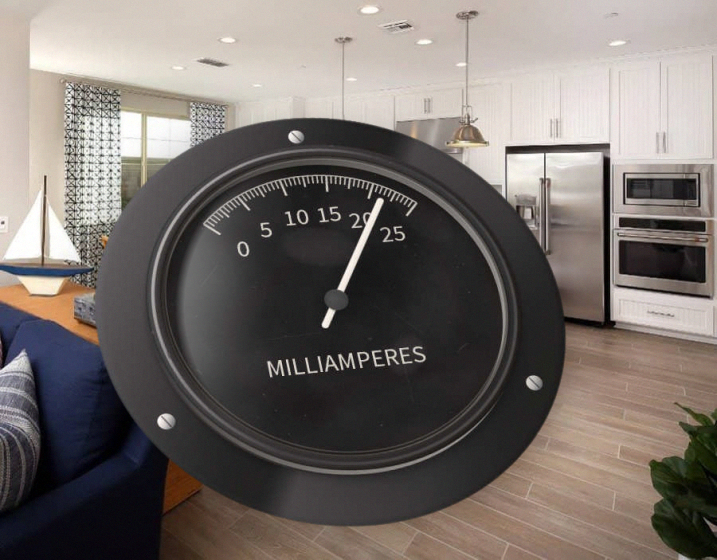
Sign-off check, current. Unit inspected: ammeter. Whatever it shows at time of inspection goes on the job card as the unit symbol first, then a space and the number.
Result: mA 21.5
